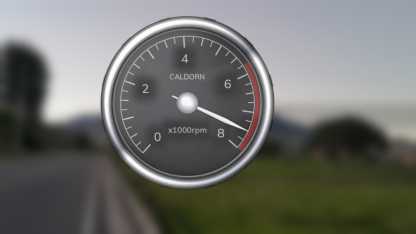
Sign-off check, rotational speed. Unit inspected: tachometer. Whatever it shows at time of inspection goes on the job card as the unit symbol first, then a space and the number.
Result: rpm 7500
